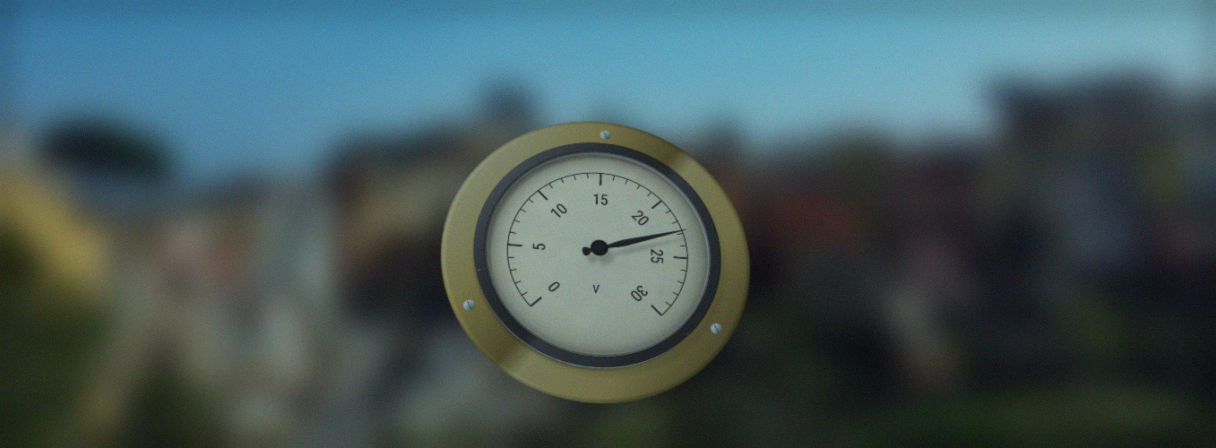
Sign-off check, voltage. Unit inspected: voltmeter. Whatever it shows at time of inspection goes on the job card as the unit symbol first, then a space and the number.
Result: V 23
